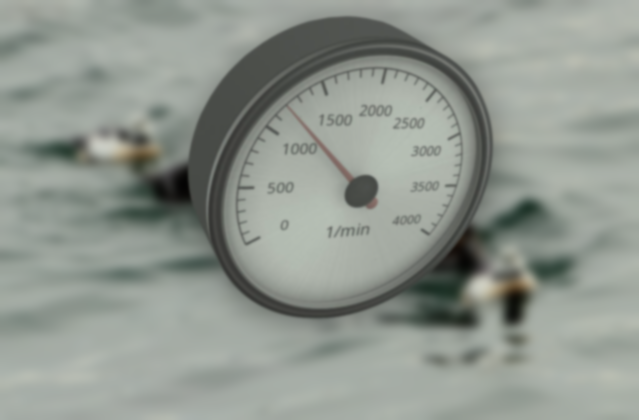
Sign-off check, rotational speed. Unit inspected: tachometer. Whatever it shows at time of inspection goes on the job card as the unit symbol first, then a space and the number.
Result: rpm 1200
